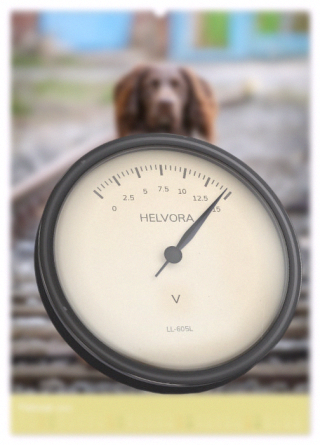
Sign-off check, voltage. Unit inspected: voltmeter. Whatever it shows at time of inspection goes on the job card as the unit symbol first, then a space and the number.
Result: V 14.5
